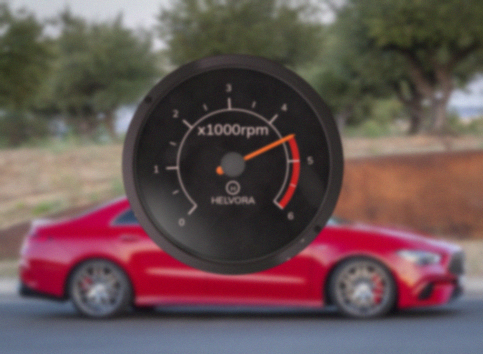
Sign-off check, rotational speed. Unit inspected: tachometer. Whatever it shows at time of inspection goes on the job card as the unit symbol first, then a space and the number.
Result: rpm 4500
